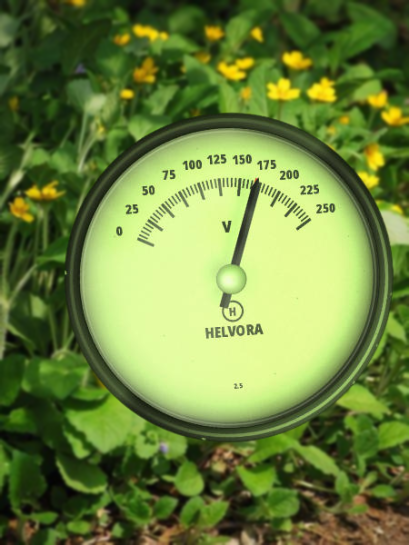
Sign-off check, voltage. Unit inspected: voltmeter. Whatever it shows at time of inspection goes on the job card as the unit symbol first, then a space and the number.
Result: V 170
